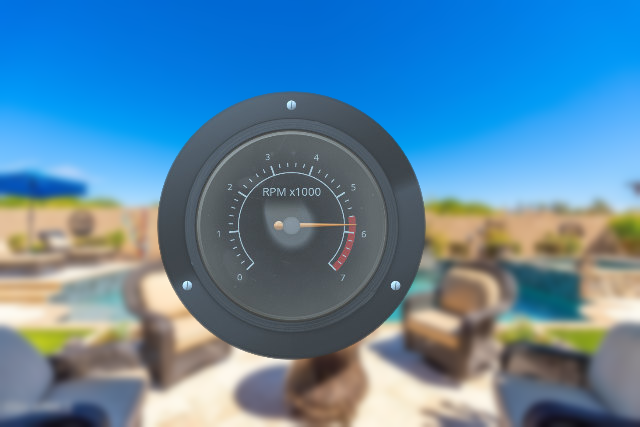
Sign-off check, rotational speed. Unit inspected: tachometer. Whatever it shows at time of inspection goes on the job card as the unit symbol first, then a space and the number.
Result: rpm 5800
